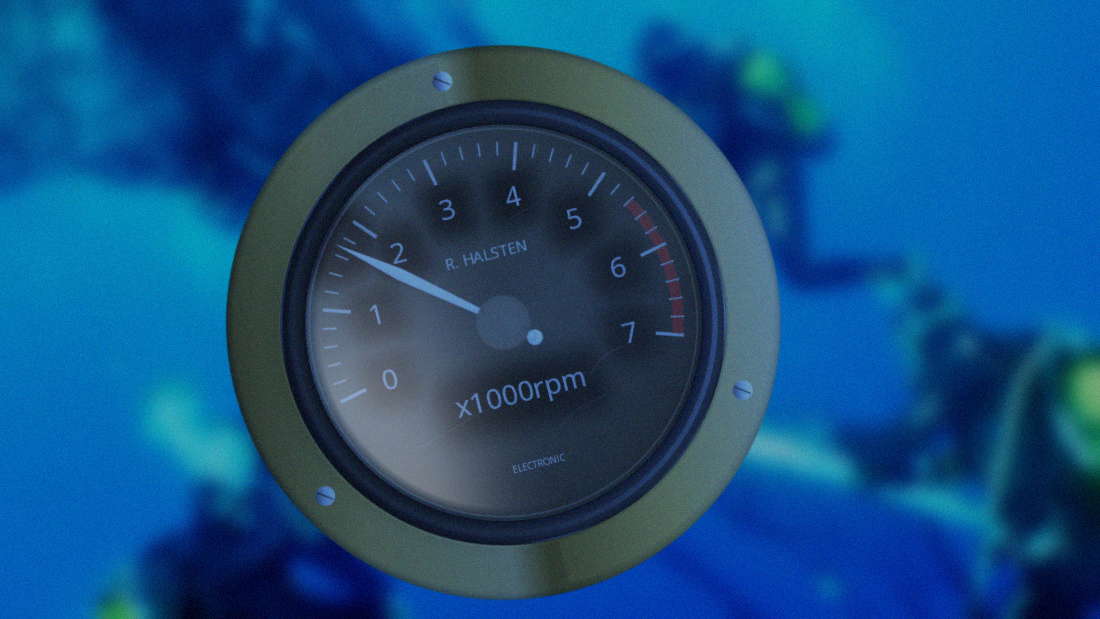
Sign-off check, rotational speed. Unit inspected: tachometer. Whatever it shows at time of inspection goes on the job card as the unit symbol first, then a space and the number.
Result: rpm 1700
